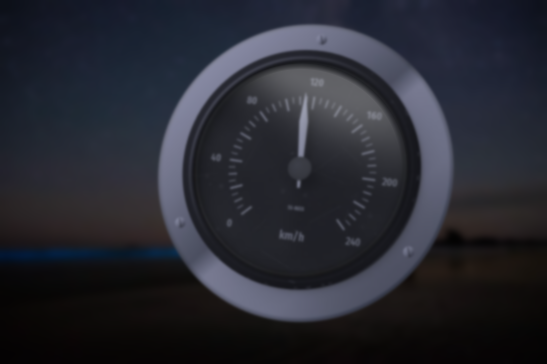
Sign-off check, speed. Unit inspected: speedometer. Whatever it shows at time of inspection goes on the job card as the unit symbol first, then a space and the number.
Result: km/h 115
